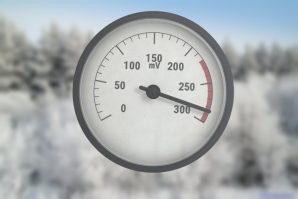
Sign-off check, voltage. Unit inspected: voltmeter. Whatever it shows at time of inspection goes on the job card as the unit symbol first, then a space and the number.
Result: mV 285
